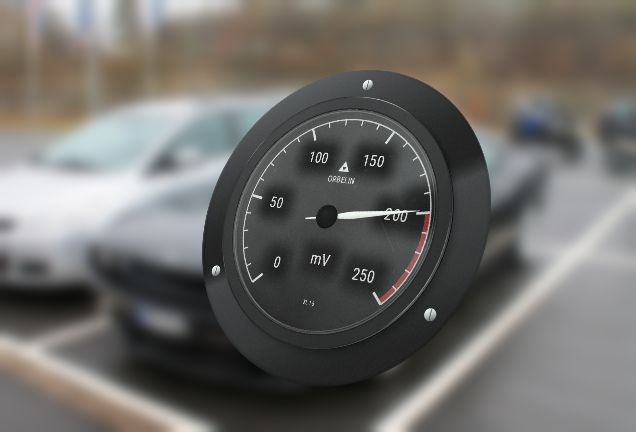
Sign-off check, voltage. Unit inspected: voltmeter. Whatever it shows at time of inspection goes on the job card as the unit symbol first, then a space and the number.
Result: mV 200
